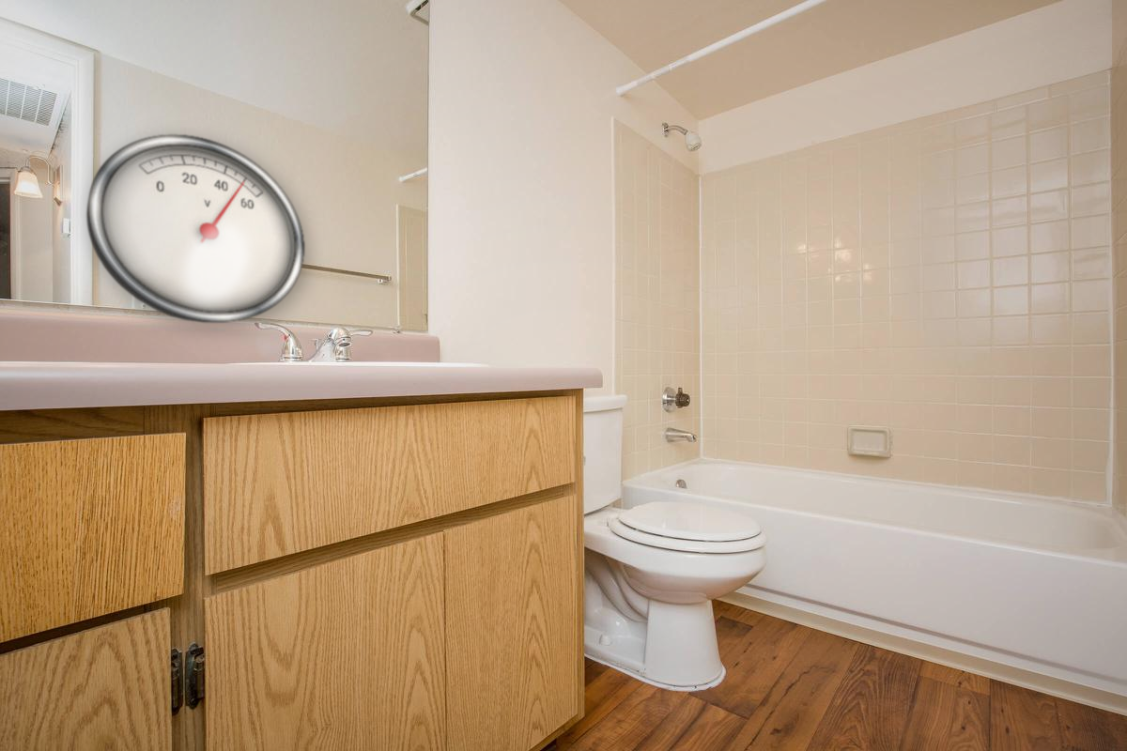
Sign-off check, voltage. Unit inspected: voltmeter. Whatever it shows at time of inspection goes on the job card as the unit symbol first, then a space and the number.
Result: V 50
